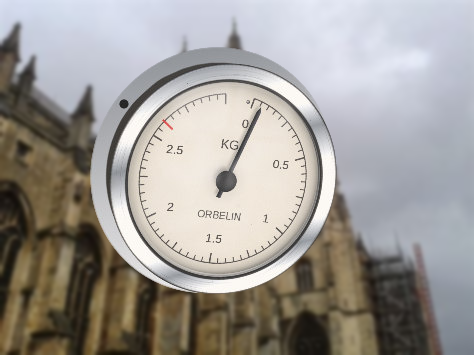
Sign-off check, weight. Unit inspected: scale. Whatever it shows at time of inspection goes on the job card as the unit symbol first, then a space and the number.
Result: kg 0.05
